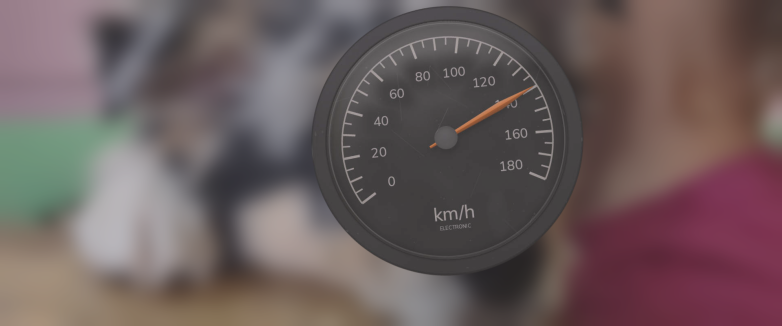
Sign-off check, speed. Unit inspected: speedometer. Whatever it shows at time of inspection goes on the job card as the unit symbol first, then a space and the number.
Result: km/h 140
